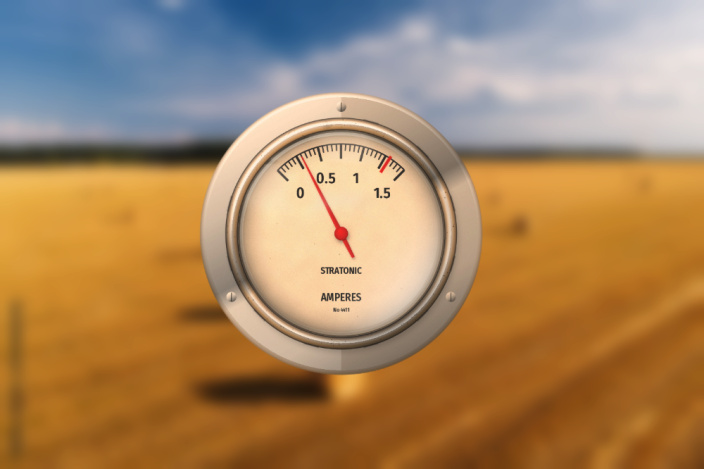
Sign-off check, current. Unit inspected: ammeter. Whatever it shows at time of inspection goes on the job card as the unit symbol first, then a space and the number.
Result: A 0.3
